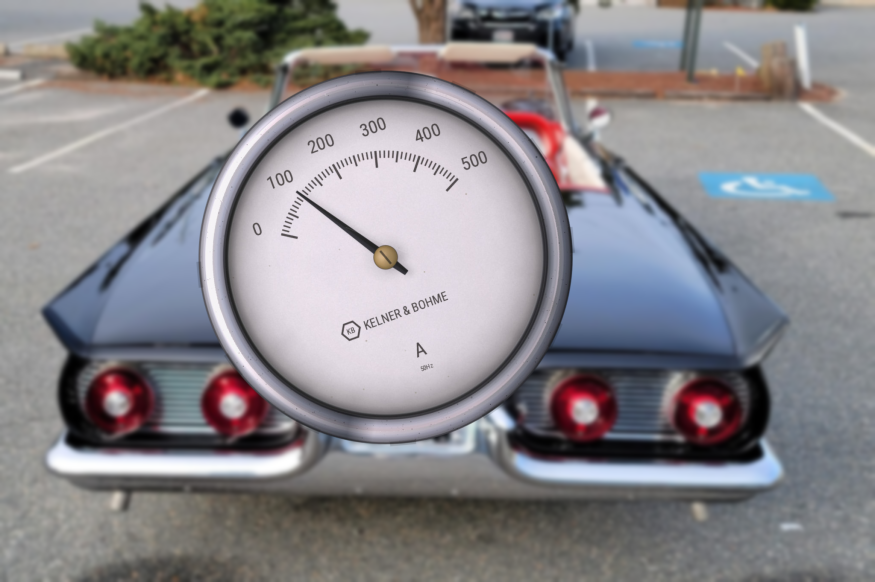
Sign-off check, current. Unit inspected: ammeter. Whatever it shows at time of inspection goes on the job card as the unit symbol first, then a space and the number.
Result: A 100
